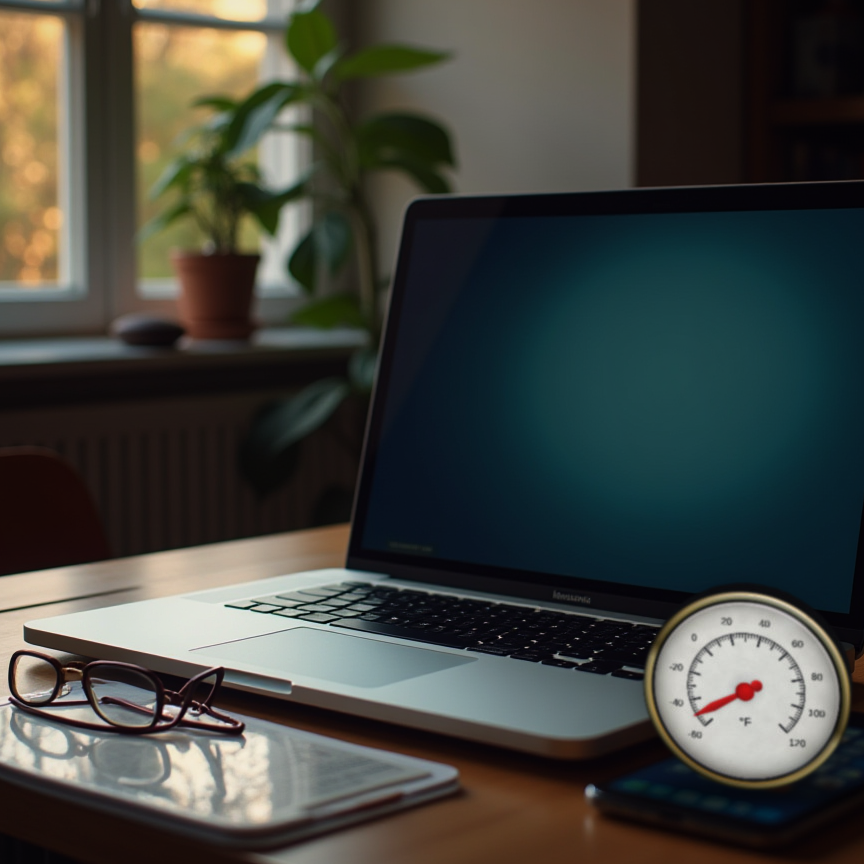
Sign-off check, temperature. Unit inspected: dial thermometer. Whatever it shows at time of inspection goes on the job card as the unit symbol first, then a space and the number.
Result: °F -50
